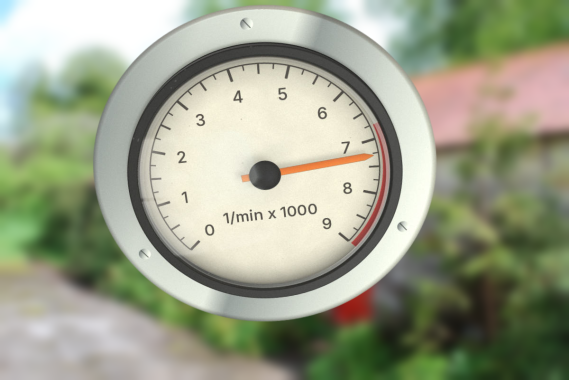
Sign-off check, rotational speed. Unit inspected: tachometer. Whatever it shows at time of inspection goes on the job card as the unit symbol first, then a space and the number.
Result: rpm 7250
